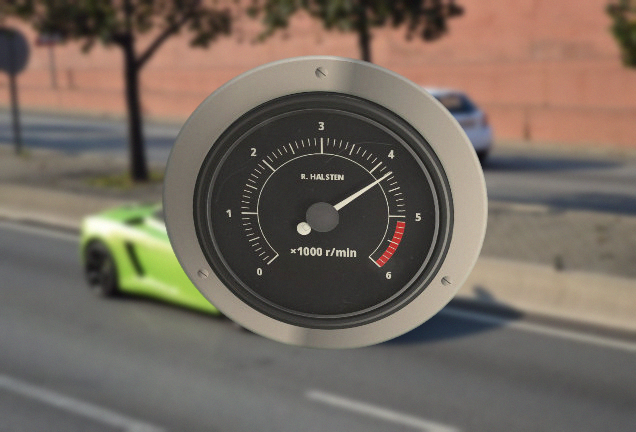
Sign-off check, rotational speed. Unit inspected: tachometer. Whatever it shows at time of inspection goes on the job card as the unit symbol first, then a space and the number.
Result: rpm 4200
